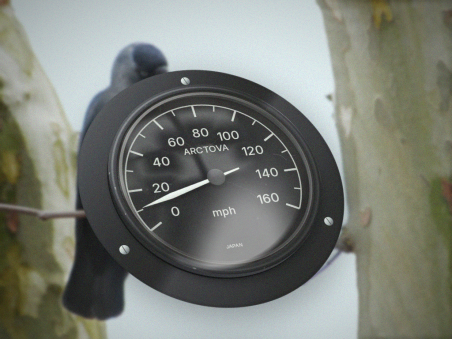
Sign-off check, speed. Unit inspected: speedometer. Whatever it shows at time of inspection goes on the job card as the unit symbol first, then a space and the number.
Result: mph 10
